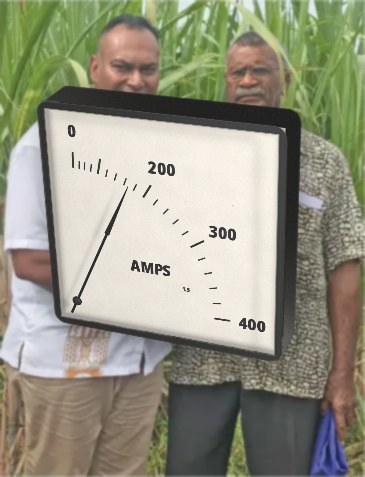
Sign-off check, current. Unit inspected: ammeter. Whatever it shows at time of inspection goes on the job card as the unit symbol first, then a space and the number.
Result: A 170
